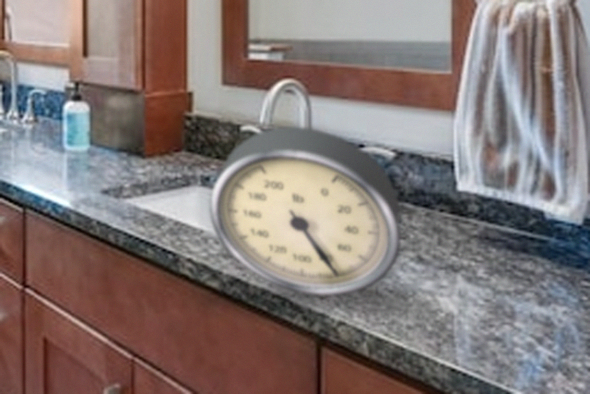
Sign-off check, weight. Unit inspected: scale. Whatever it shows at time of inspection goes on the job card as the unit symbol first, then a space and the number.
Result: lb 80
